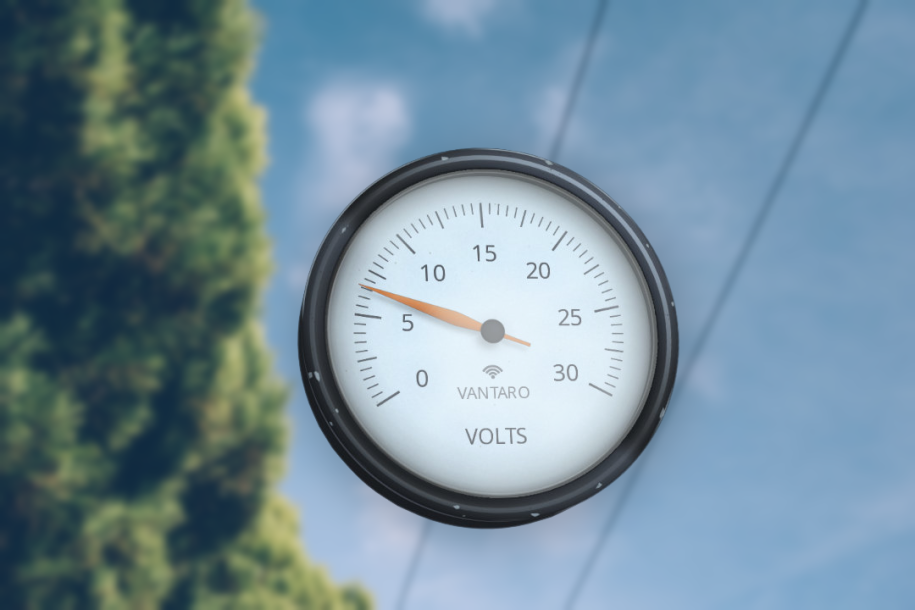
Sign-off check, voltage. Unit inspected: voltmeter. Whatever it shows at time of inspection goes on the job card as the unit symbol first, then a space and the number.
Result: V 6.5
